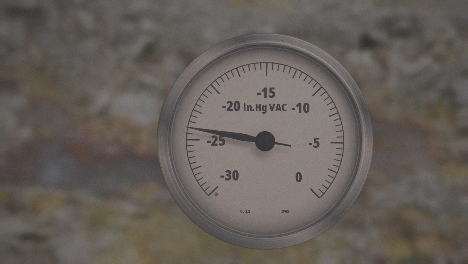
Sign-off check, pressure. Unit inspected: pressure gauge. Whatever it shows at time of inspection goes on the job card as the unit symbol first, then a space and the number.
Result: inHg -24
